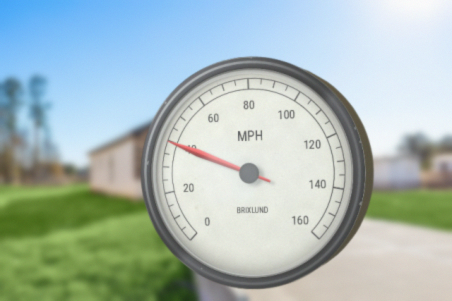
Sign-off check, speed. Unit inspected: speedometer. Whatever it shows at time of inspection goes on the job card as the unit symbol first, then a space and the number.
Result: mph 40
